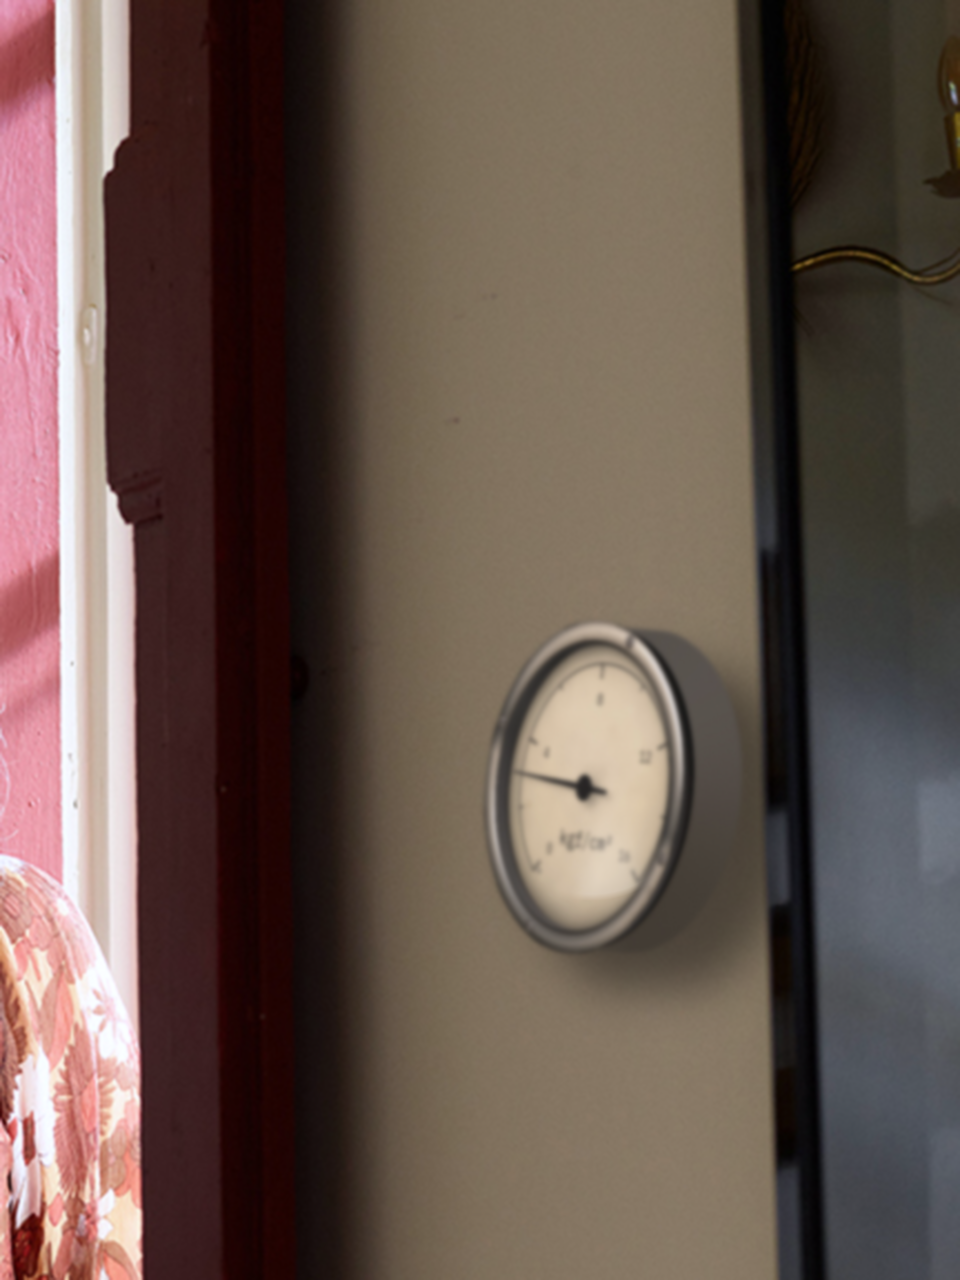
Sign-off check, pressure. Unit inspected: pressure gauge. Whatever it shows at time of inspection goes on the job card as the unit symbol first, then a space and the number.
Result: kg/cm² 3
